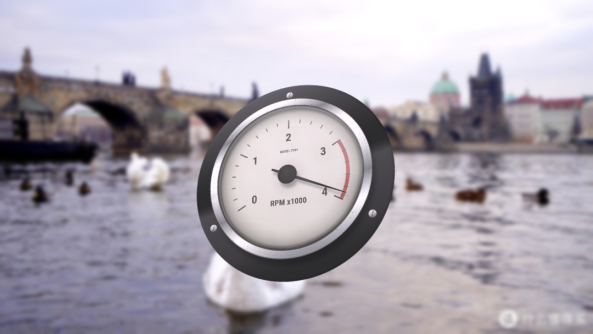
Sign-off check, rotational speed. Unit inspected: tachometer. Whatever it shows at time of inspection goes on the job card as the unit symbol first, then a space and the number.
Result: rpm 3900
